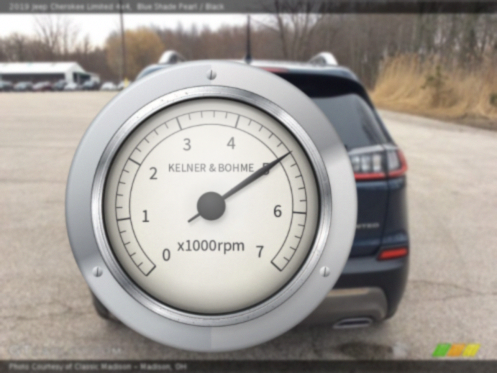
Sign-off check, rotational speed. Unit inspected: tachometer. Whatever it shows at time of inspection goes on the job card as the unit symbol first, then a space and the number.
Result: rpm 5000
